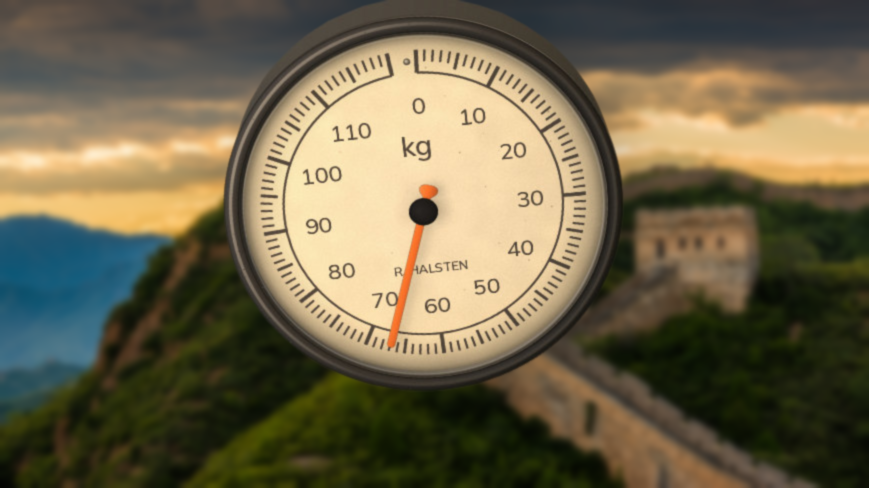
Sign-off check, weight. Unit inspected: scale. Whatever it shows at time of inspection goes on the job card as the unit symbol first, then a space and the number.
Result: kg 67
